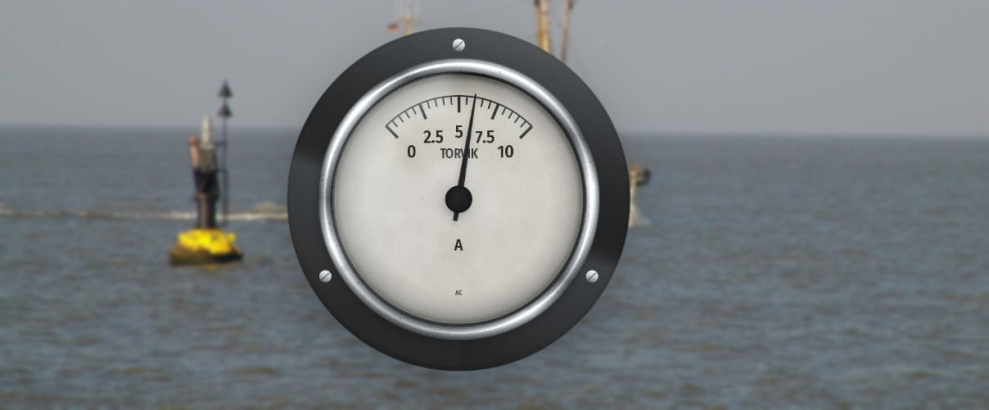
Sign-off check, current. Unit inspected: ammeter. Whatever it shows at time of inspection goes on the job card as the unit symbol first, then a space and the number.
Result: A 6
